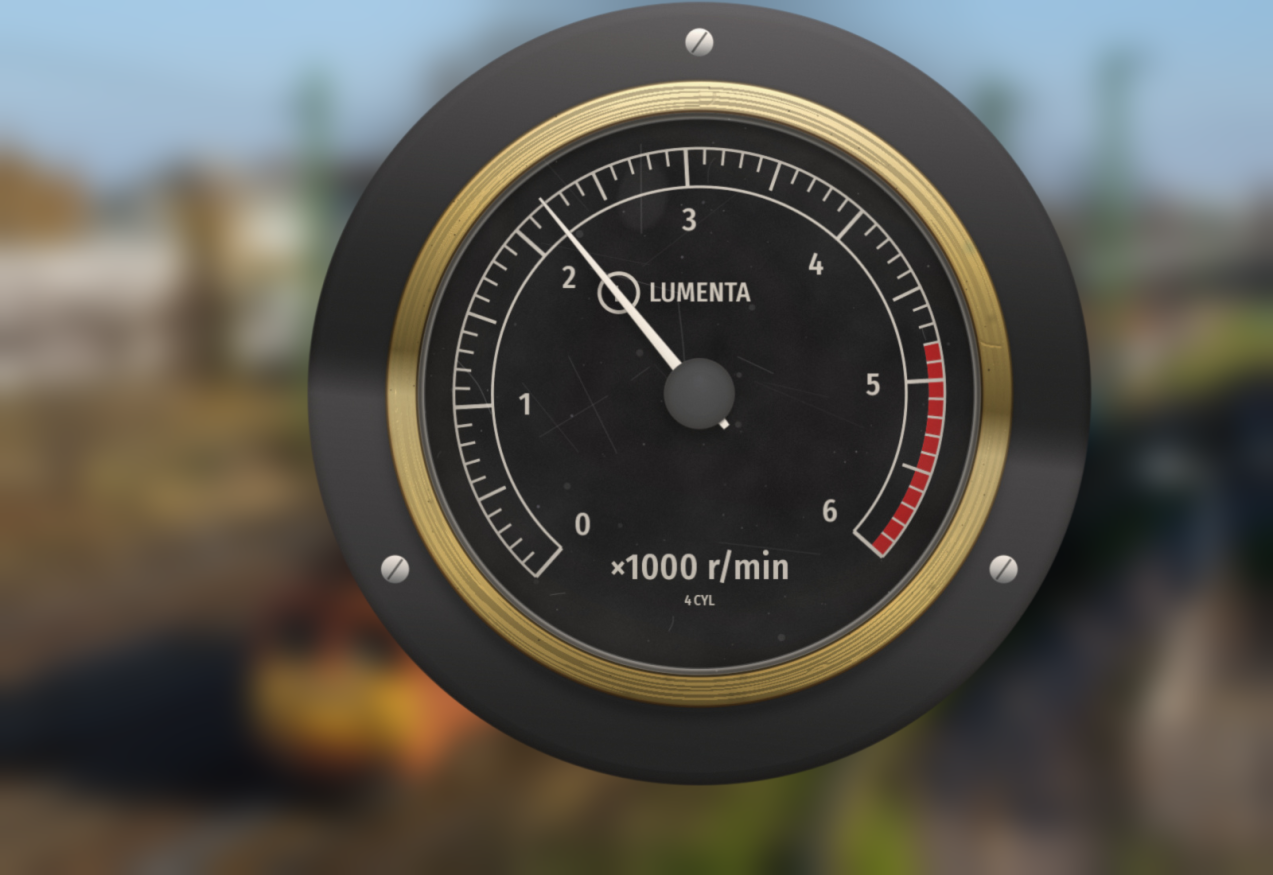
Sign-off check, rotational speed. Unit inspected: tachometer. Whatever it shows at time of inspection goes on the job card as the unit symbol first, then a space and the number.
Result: rpm 2200
